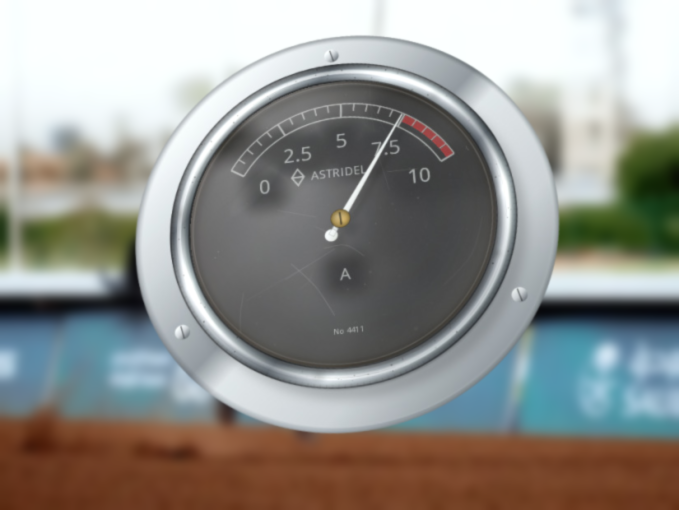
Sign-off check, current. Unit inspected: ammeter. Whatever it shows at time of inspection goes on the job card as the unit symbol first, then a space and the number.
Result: A 7.5
